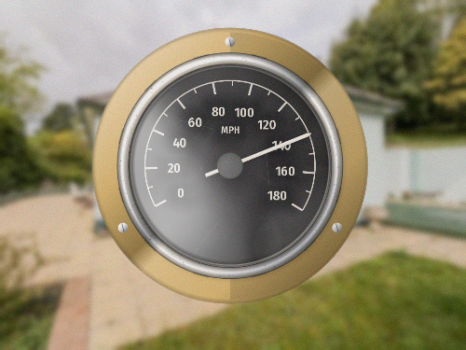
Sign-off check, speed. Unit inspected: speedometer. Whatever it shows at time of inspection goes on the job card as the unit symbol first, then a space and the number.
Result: mph 140
